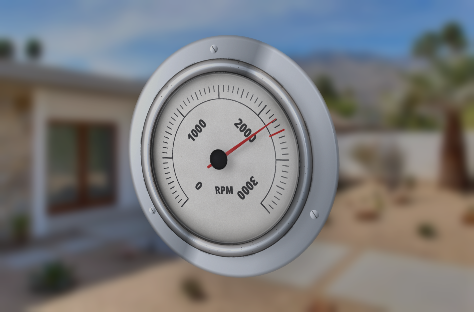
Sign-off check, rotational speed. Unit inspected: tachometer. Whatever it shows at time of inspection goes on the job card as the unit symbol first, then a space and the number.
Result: rpm 2150
